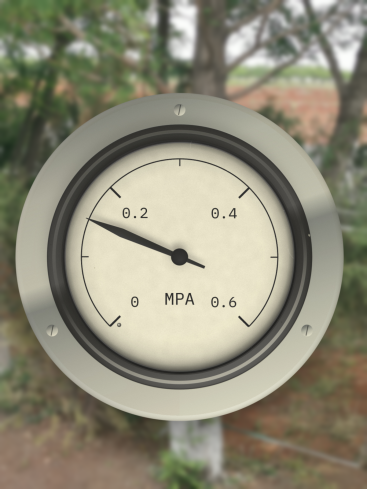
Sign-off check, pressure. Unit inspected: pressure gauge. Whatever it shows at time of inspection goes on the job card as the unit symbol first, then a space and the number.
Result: MPa 0.15
